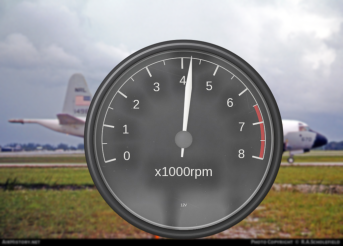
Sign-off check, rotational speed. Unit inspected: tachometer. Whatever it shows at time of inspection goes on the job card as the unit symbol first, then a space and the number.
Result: rpm 4250
